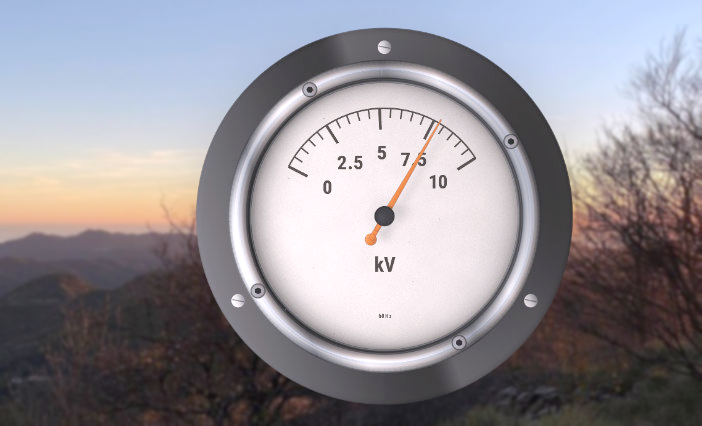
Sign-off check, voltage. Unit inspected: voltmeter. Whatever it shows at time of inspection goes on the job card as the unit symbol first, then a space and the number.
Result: kV 7.75
